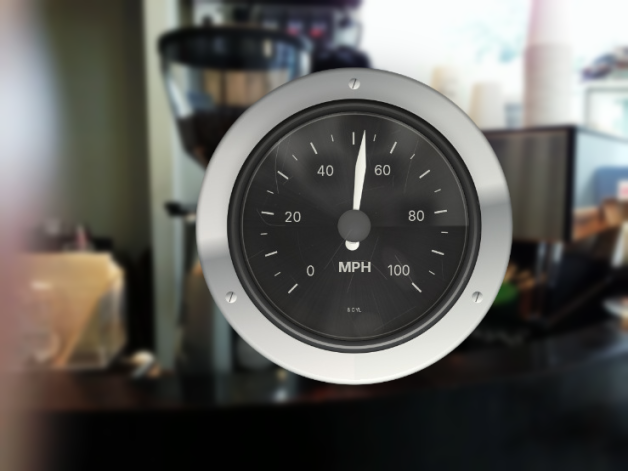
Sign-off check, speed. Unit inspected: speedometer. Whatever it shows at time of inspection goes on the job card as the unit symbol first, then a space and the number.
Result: mph 52.5
